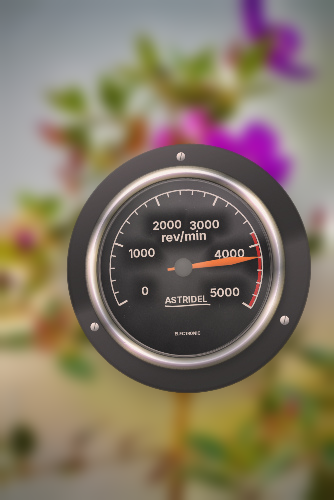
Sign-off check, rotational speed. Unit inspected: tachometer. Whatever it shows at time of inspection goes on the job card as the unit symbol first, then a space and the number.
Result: rpm 4200
